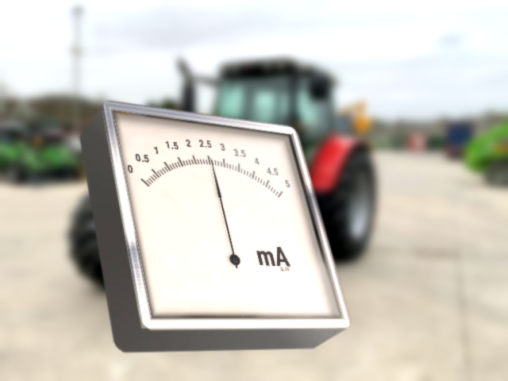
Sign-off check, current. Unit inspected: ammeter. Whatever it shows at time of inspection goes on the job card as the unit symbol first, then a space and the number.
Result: mA 2.5
